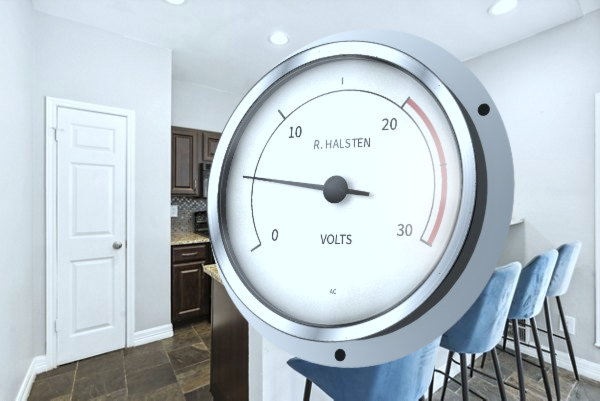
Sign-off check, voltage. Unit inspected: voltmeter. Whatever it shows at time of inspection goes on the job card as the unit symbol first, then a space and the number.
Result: V 5
